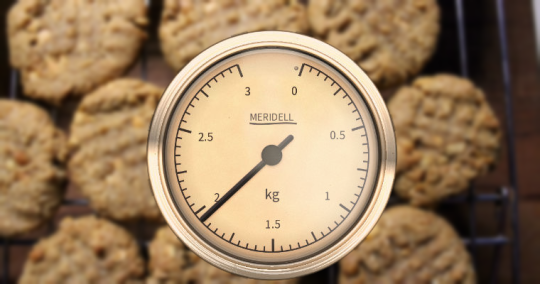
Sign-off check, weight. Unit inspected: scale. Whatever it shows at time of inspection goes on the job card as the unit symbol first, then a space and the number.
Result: kg 1.95
